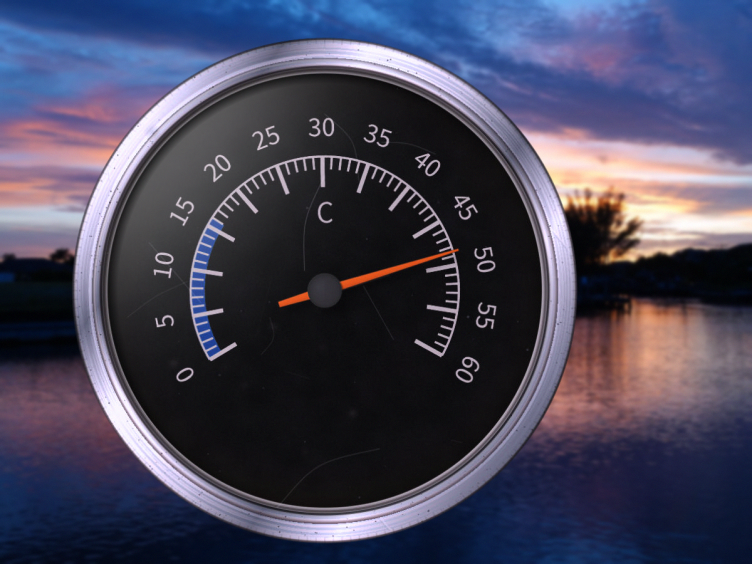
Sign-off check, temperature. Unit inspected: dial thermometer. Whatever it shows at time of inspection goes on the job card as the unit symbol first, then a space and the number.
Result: °C 48.5
